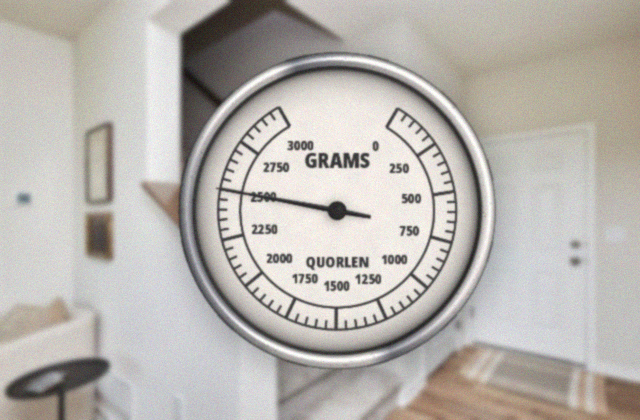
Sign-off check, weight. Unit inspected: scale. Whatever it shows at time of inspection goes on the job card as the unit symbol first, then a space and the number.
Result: g 2500
